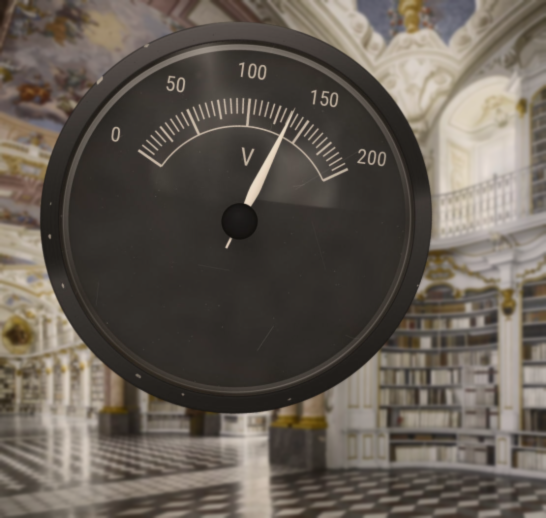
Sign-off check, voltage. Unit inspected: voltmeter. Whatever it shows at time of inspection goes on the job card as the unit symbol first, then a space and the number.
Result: V 135
